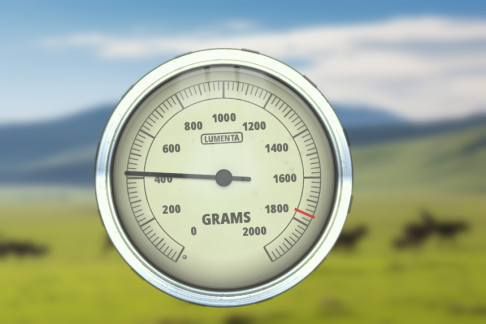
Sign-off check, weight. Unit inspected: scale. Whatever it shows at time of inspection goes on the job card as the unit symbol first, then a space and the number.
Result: g 420
